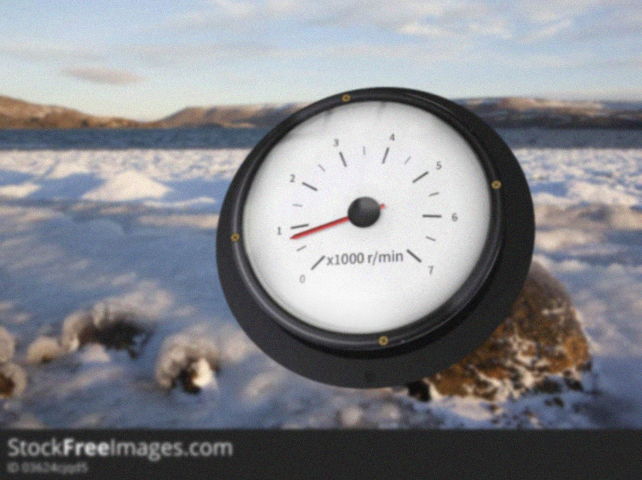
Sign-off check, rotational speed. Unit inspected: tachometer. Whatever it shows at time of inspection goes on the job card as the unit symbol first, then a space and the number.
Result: rpm 750
